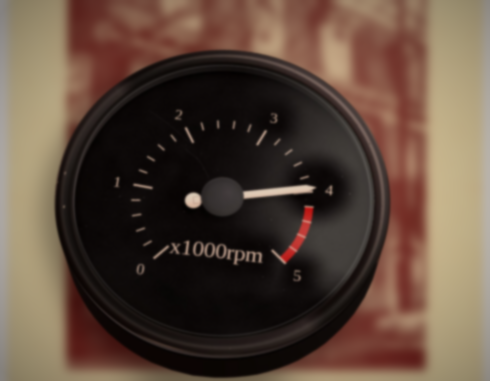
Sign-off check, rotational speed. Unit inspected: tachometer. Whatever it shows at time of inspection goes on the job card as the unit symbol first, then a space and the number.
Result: rpm 4000
